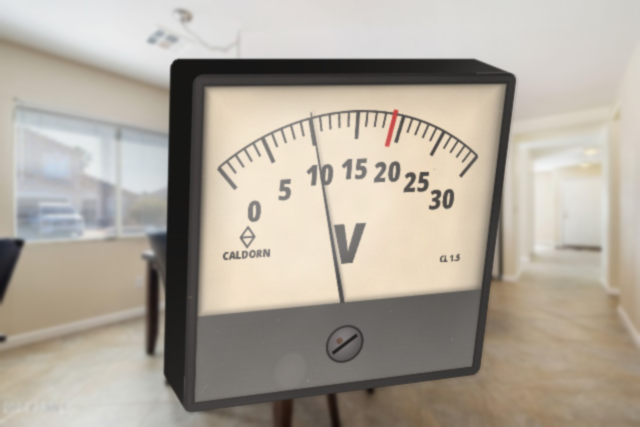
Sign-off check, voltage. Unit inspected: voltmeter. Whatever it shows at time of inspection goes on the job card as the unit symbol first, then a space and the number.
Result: V 10
